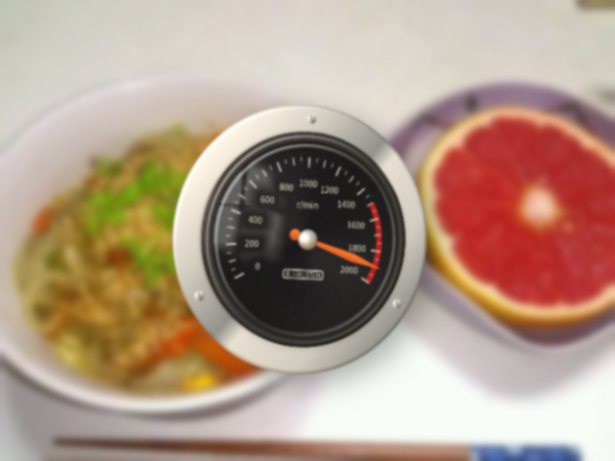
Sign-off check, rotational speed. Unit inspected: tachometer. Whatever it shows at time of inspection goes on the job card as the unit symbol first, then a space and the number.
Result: rpm 1900
